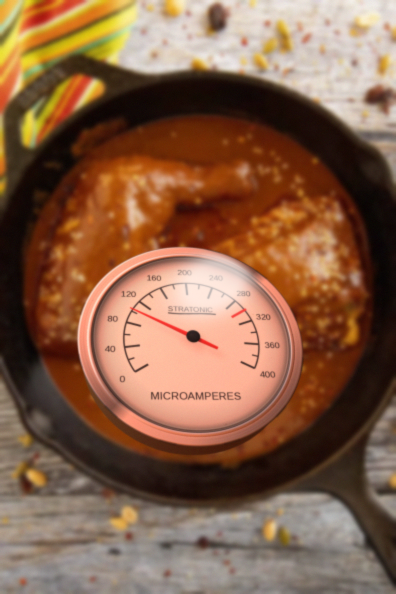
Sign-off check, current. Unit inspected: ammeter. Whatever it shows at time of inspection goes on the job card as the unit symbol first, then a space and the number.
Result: µA 100
